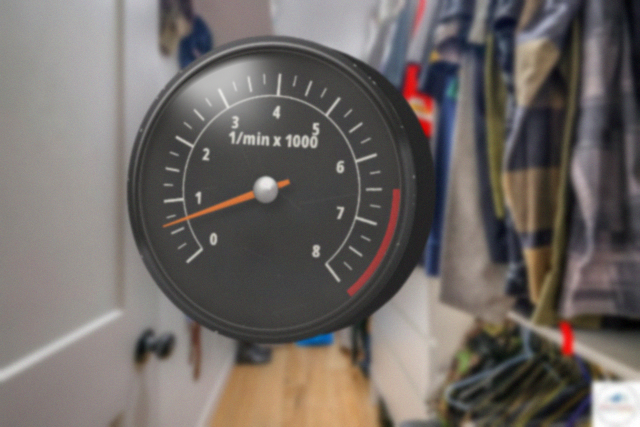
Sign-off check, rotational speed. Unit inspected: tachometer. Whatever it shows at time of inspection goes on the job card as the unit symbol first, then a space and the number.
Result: rpm 625
